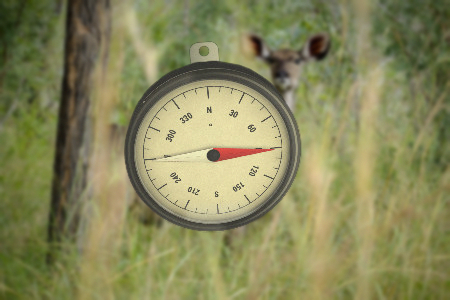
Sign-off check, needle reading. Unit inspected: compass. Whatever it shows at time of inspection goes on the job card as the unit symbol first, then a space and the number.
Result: ° 90
